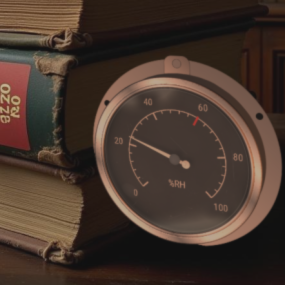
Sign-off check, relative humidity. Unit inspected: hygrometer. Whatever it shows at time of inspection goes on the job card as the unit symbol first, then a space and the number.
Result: % 24
